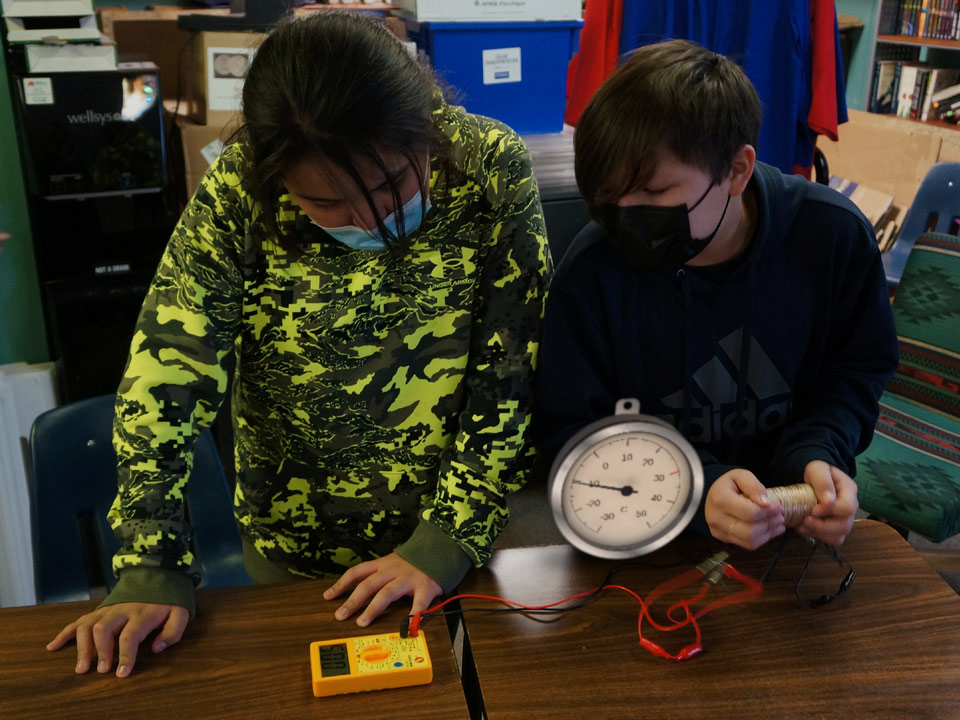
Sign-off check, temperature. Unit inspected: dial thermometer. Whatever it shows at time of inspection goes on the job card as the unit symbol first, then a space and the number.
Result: °C -10
